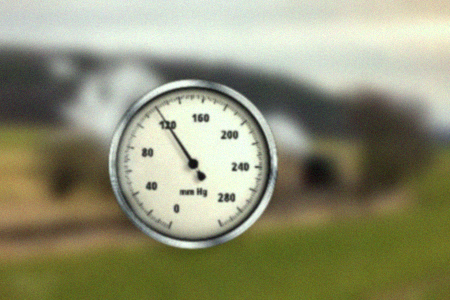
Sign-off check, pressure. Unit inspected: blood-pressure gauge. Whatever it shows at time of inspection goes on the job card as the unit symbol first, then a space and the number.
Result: mmHg 120
